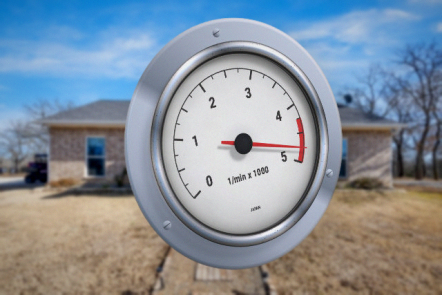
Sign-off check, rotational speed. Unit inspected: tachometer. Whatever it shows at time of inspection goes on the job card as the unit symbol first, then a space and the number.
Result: rpm 4750
